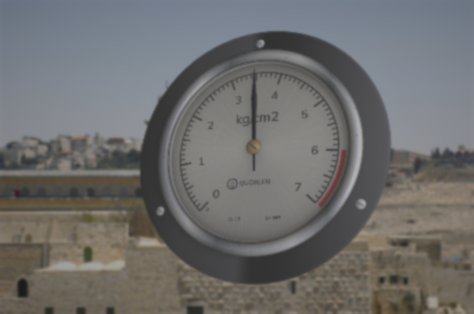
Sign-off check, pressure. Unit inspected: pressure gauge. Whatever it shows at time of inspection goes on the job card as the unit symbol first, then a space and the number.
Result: kg/cm² 3.5
